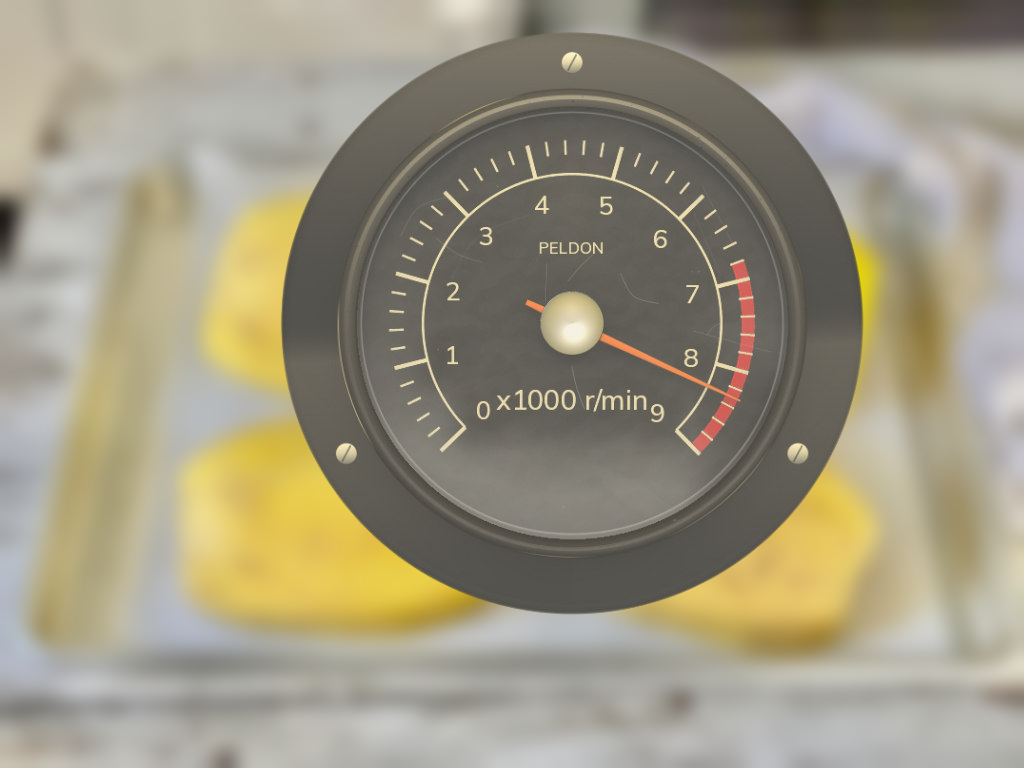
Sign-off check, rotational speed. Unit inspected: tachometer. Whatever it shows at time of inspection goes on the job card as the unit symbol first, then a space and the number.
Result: rpm 8300
